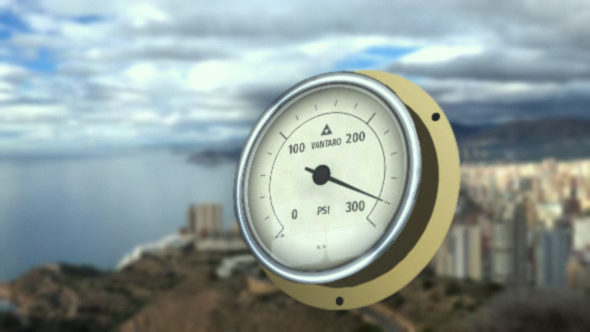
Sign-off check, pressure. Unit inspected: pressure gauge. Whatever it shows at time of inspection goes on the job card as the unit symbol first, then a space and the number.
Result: psi 280
